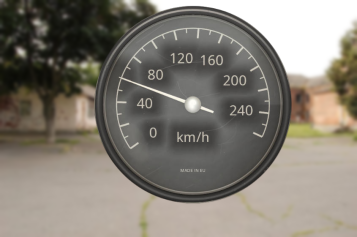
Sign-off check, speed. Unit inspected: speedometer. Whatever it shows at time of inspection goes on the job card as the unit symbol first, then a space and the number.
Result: km/h 60
